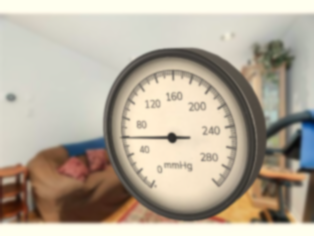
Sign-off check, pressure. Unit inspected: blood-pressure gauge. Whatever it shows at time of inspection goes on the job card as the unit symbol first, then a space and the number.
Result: mmHg 60
